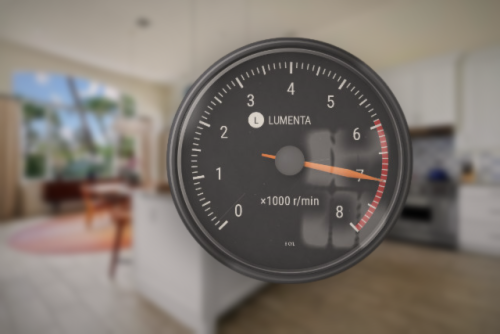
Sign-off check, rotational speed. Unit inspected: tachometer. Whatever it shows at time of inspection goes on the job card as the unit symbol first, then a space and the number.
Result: rpm 7000
